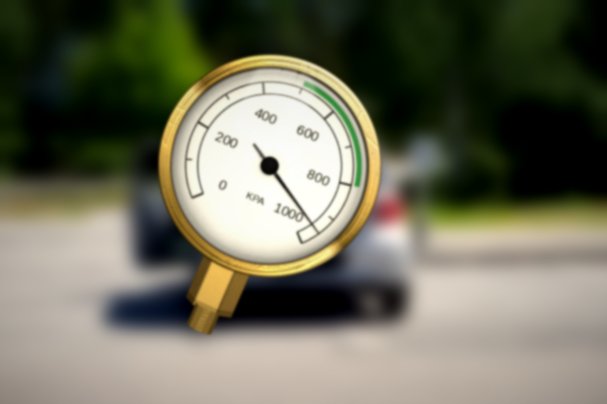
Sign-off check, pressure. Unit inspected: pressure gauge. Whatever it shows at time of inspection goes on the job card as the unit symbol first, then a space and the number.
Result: kPa 950
